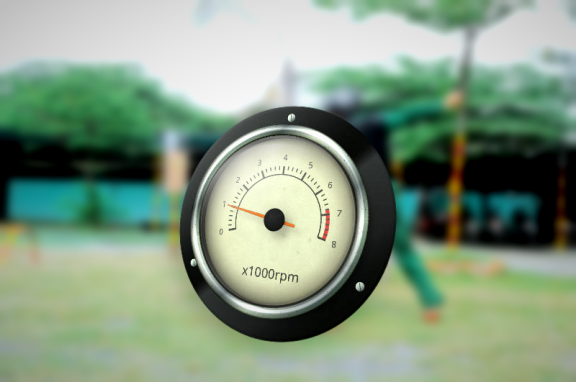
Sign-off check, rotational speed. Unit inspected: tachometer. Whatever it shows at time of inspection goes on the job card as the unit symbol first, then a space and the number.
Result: rpm 1000
